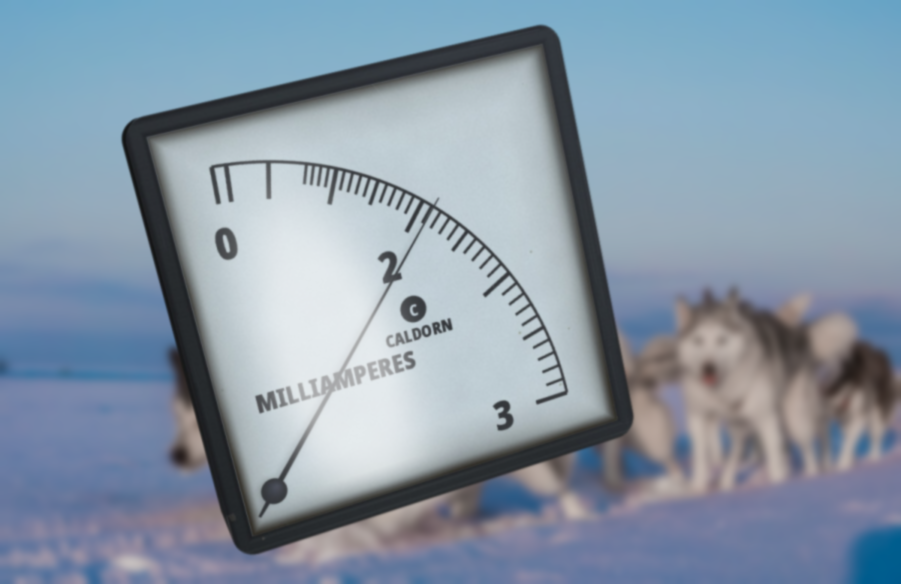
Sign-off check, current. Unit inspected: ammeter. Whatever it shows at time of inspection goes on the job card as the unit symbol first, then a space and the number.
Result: mA 2.05
